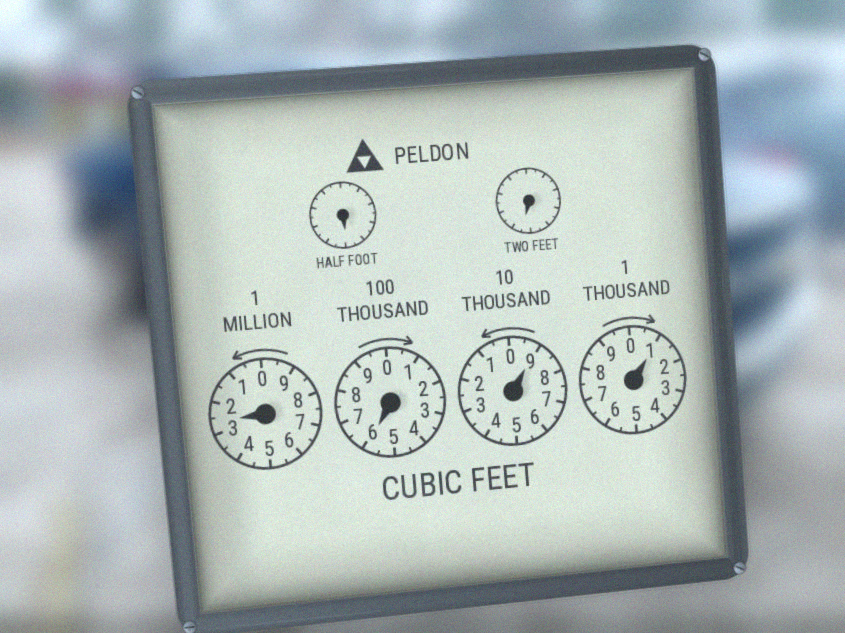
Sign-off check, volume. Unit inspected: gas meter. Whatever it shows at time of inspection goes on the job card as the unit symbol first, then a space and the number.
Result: ft³ 259100
